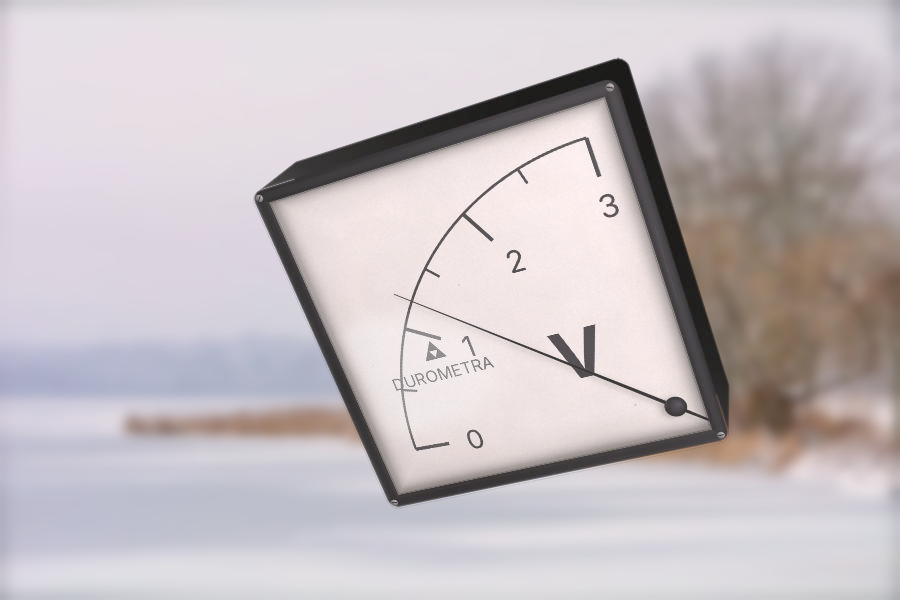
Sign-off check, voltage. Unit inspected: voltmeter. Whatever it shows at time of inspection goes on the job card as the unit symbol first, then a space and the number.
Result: V 1.25
